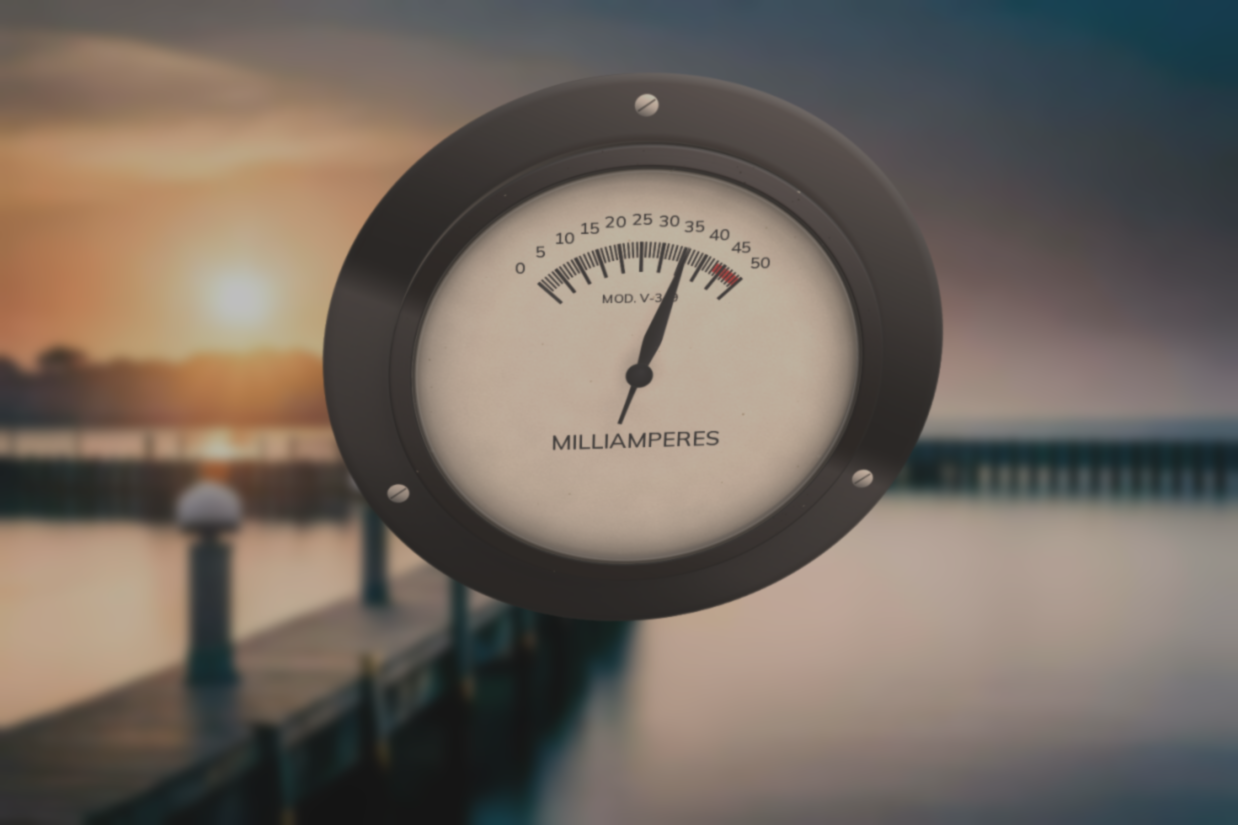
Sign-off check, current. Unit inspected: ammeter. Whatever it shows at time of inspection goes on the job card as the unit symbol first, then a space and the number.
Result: mA 35
